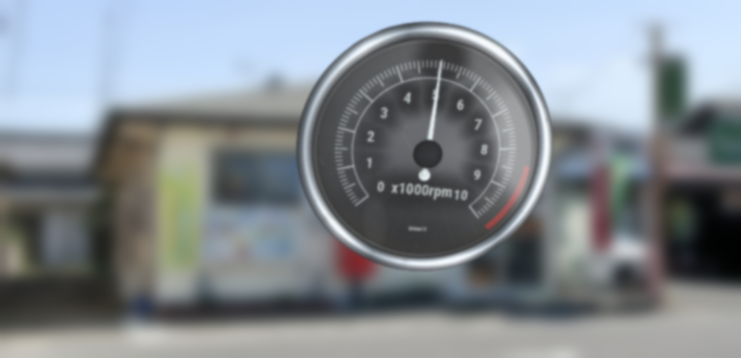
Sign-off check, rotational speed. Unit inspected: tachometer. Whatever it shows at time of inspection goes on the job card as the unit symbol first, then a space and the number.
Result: rpm 5000
